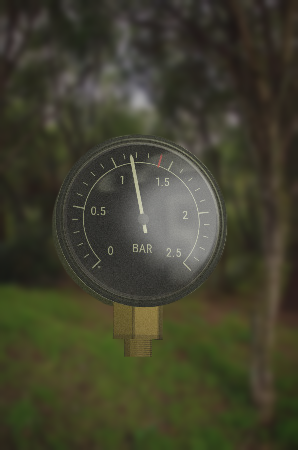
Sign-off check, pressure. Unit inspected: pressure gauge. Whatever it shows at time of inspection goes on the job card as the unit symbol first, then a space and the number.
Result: bar 1.15
